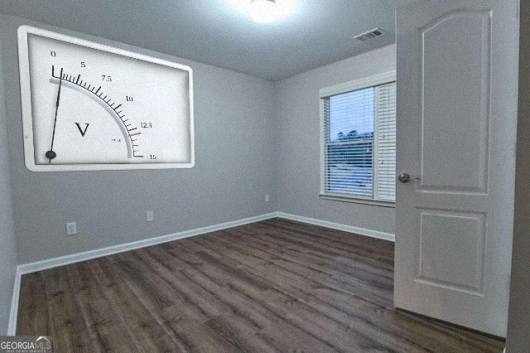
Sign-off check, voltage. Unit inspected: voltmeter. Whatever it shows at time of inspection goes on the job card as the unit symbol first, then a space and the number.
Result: V 2.5
